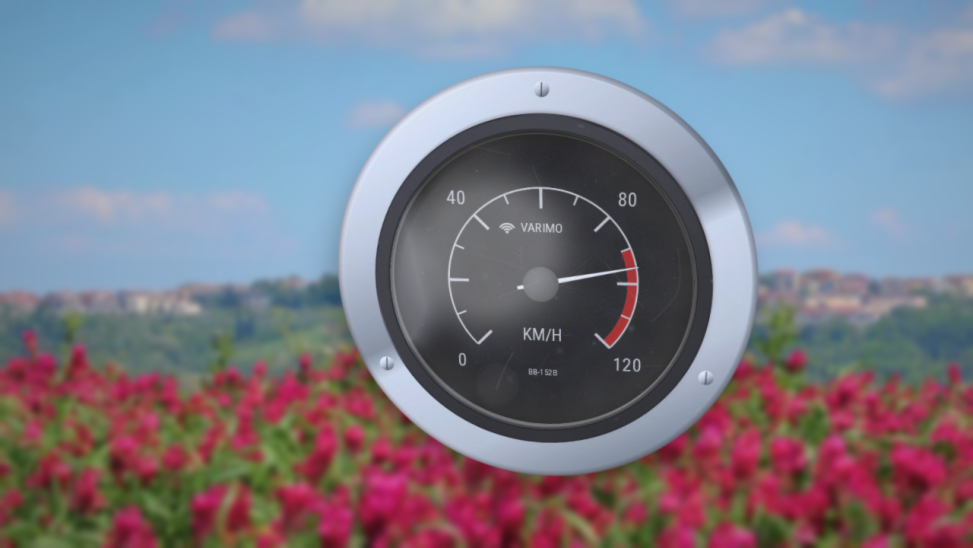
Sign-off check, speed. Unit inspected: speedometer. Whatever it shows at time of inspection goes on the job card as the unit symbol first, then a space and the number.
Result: km/h 95
